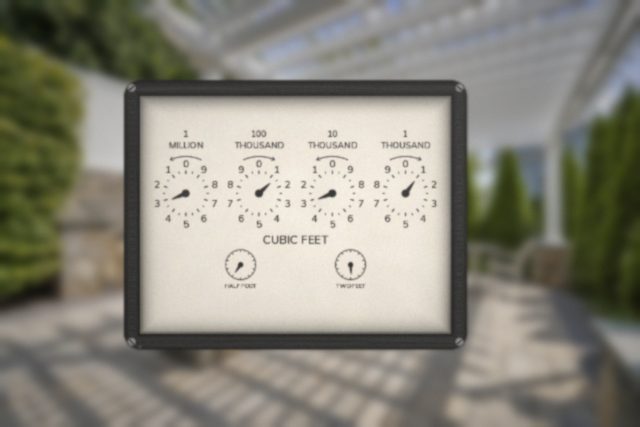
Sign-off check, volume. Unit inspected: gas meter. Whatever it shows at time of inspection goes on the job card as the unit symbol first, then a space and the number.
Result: ft³ 313100
